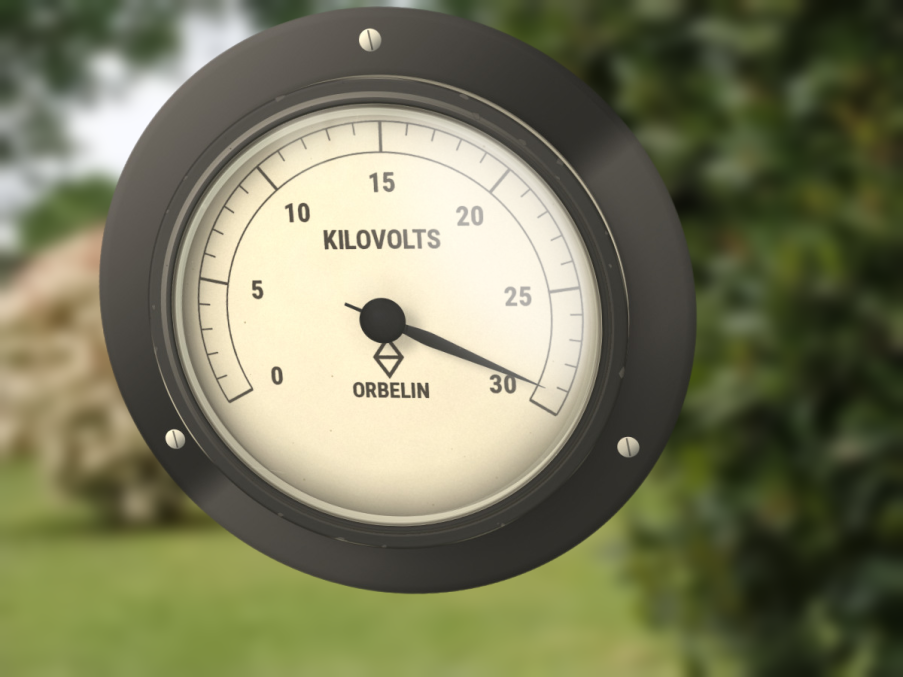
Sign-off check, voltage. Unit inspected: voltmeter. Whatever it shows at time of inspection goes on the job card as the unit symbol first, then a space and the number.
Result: kV 29
